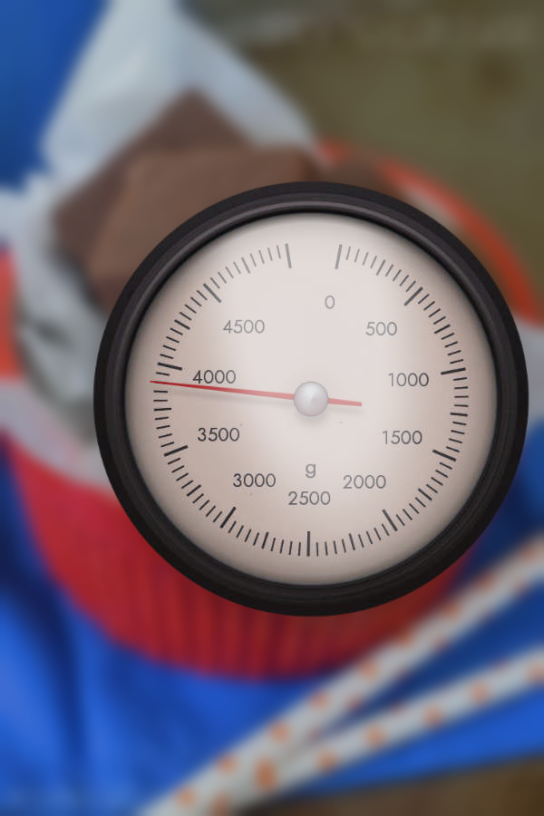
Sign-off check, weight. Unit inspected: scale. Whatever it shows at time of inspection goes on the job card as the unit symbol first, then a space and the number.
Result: g 3900
